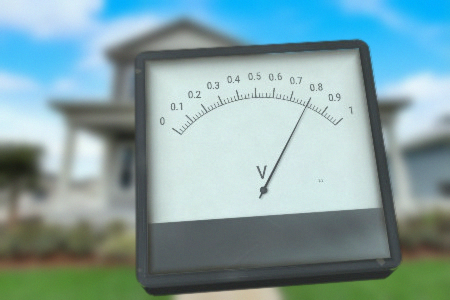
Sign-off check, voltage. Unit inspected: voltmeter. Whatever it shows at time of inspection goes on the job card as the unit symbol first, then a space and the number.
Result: V 0.8
